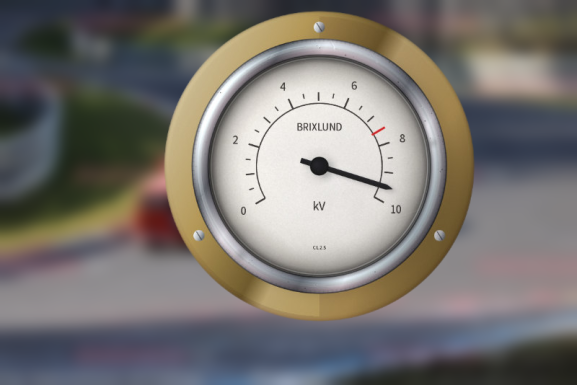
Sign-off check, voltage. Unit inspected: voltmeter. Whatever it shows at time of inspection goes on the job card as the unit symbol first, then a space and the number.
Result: kV 9.5
